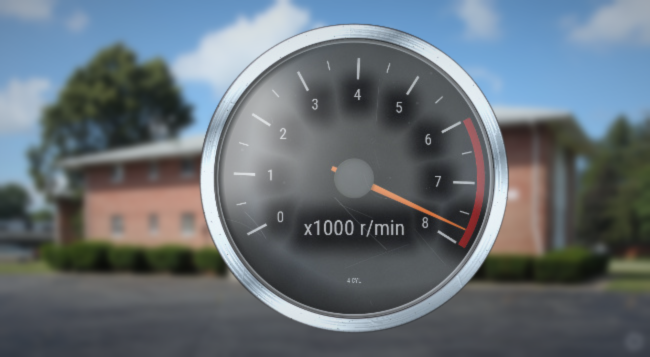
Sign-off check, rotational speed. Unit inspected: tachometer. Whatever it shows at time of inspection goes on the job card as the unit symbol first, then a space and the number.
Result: rpm 7750
